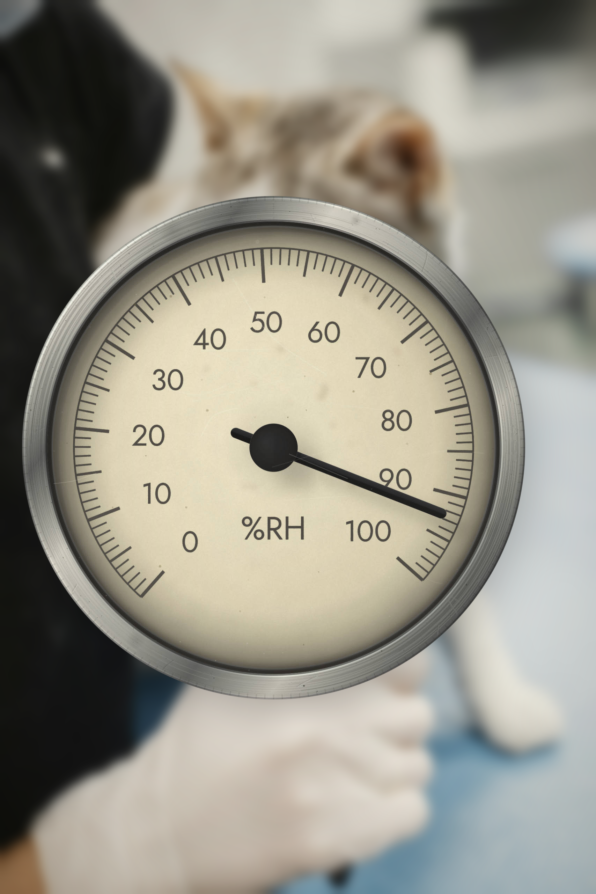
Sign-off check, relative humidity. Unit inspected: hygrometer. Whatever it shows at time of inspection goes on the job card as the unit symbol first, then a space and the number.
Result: % 92.5
